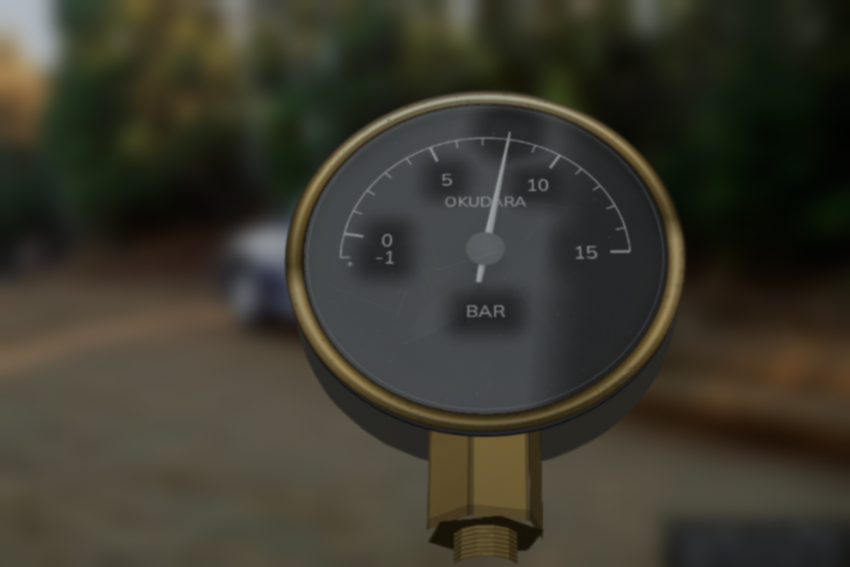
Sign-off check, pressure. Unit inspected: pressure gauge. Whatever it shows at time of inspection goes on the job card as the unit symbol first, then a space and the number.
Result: bar 8
